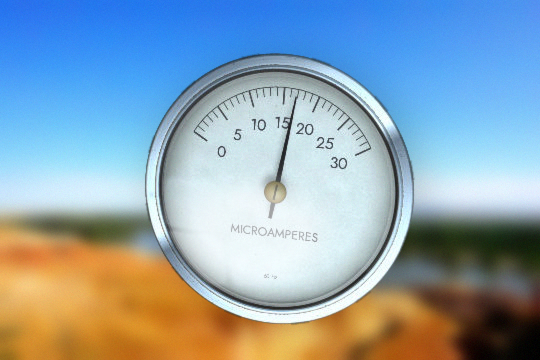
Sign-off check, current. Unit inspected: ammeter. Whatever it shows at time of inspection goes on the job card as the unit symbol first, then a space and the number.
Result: µA 17
